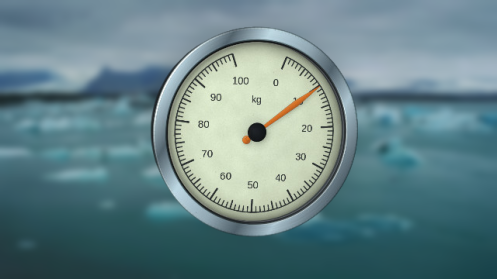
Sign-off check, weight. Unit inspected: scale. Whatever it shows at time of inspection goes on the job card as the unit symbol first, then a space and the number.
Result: kg 10
